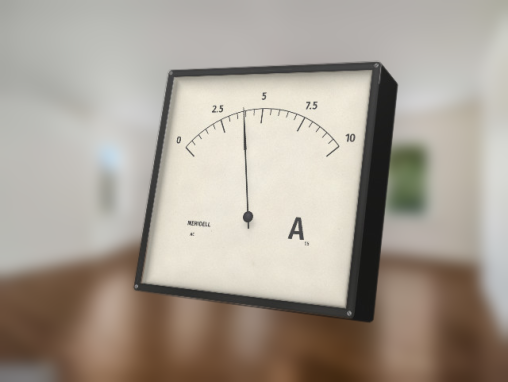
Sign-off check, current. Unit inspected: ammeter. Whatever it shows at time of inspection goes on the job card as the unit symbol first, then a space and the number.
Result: A 4
